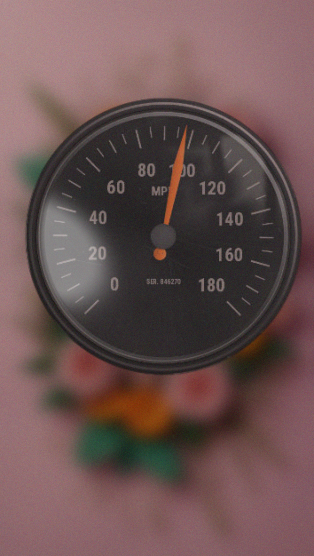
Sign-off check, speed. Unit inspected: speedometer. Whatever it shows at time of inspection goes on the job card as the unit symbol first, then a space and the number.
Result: mph 97.5
